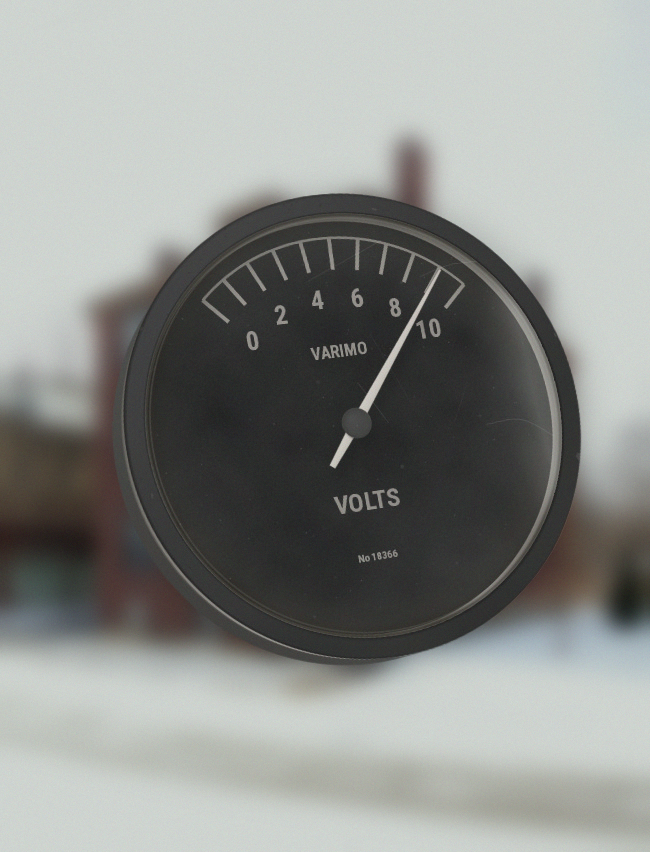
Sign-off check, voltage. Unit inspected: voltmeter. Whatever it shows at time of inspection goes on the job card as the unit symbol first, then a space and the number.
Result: V 9
